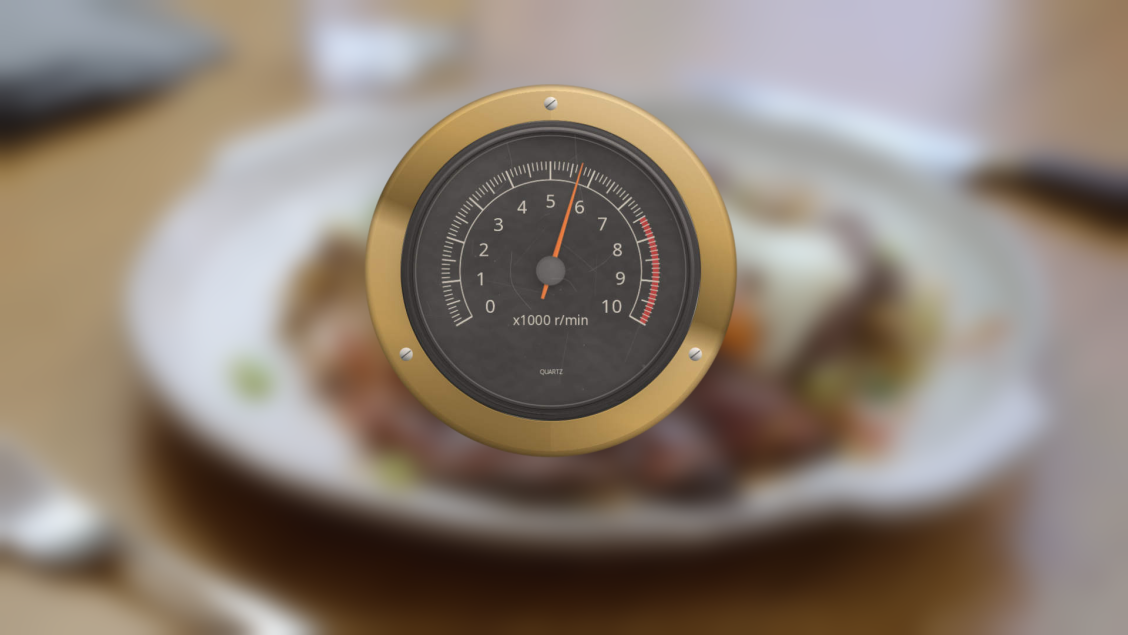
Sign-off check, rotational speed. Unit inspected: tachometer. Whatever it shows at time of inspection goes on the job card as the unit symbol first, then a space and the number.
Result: rpm 5700
